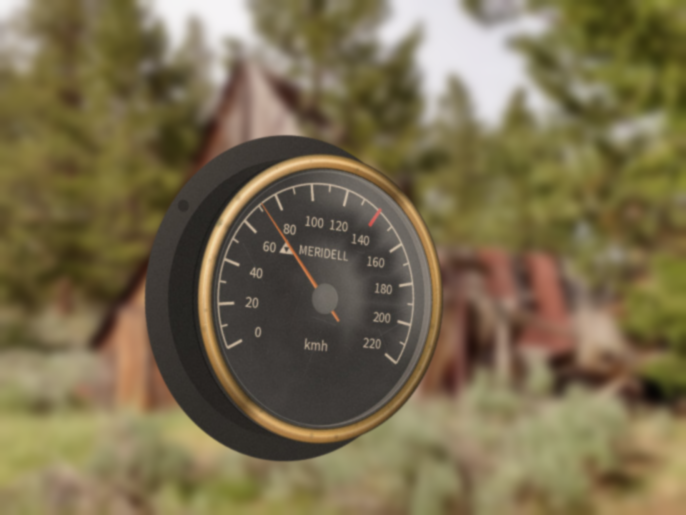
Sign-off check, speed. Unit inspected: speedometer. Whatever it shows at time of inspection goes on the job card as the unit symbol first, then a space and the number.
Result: km/h 70
